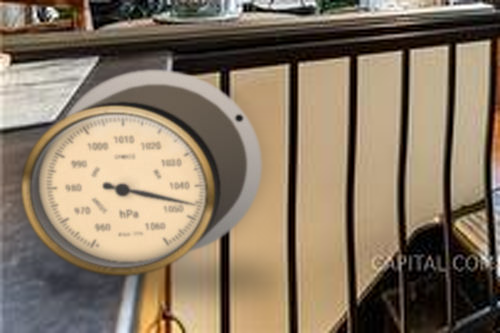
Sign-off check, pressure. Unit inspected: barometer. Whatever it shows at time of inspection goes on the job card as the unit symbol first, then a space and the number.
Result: hPa 1045
